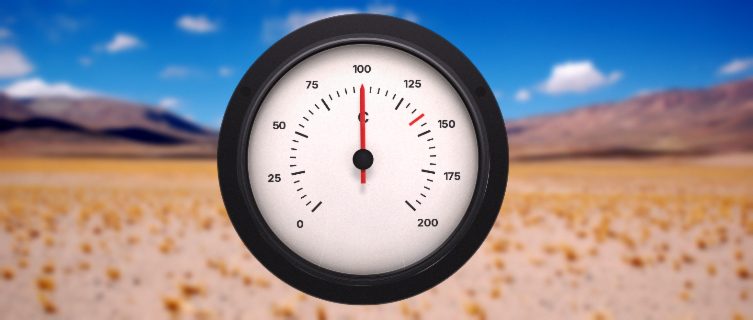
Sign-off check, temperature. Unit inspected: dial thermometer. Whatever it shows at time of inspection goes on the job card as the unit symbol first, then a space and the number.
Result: °C 100
